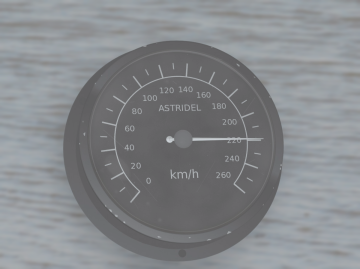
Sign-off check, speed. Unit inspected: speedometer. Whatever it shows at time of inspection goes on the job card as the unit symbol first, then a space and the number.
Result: km/h 220
